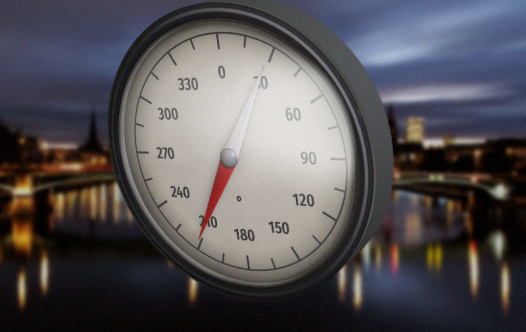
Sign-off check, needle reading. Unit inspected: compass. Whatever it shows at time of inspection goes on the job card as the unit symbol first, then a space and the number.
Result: ° 210
